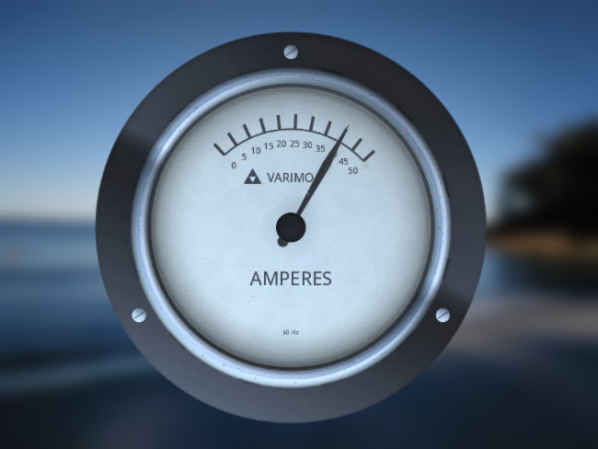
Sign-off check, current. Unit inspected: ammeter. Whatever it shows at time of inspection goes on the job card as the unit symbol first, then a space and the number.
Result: A 40
